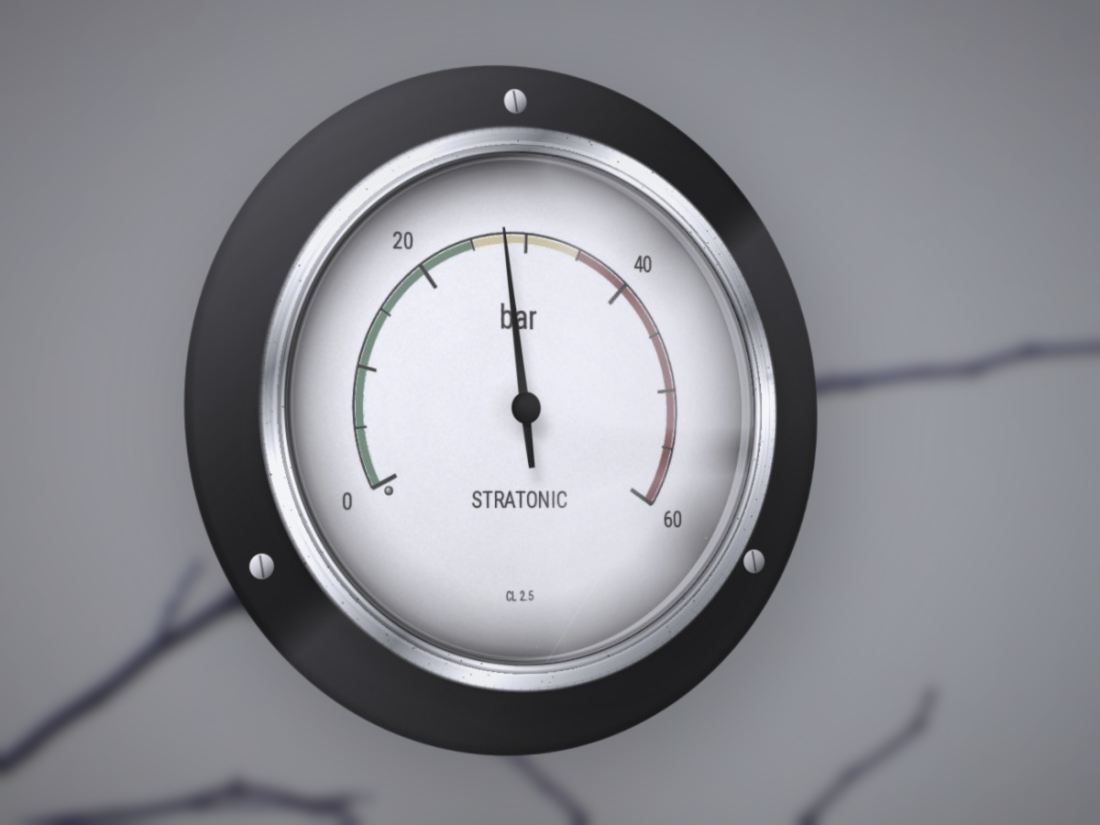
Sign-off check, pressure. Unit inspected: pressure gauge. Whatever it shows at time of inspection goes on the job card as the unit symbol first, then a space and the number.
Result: bar 27.5
